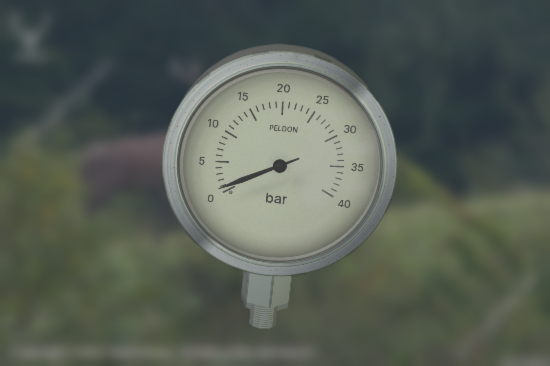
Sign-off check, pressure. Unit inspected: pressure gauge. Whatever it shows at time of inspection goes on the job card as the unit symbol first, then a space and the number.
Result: bar 1
